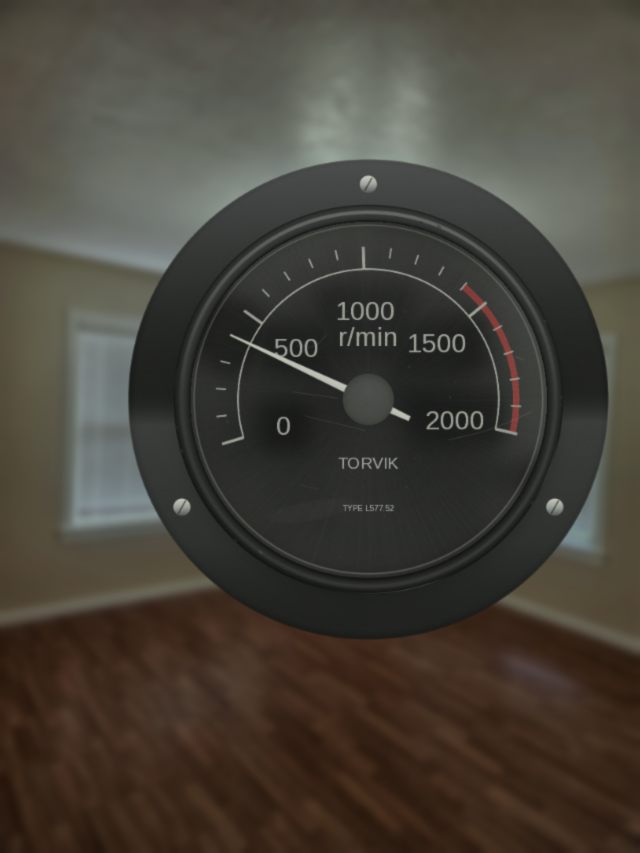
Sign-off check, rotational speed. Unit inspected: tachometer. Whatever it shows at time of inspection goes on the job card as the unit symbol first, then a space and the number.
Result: rpm 400
